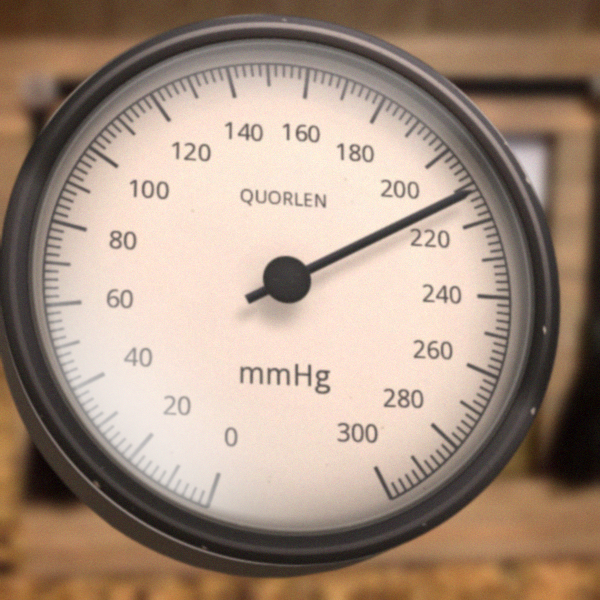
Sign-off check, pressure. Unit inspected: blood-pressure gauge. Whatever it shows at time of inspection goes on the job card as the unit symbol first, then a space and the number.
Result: mmHg 212
